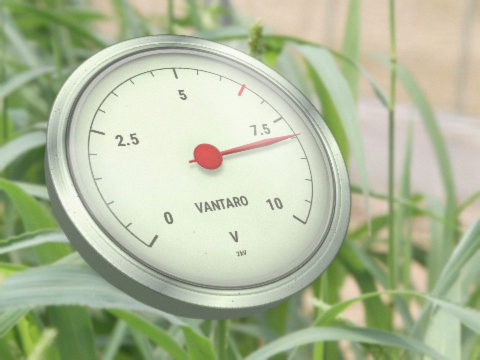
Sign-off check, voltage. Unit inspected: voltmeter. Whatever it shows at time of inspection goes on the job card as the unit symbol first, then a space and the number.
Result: V 8
